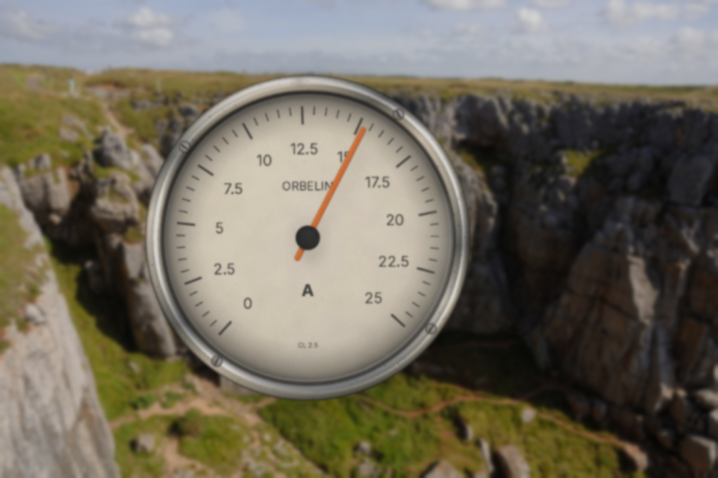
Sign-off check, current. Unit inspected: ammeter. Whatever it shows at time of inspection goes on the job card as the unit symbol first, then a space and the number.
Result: A 15.25
